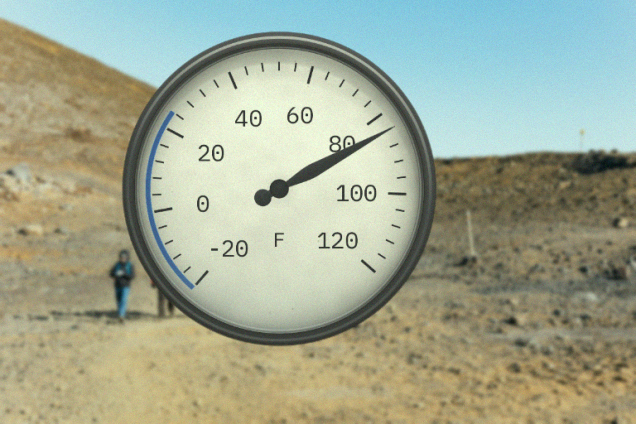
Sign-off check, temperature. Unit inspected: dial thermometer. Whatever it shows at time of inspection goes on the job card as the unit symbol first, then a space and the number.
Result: °F 84
